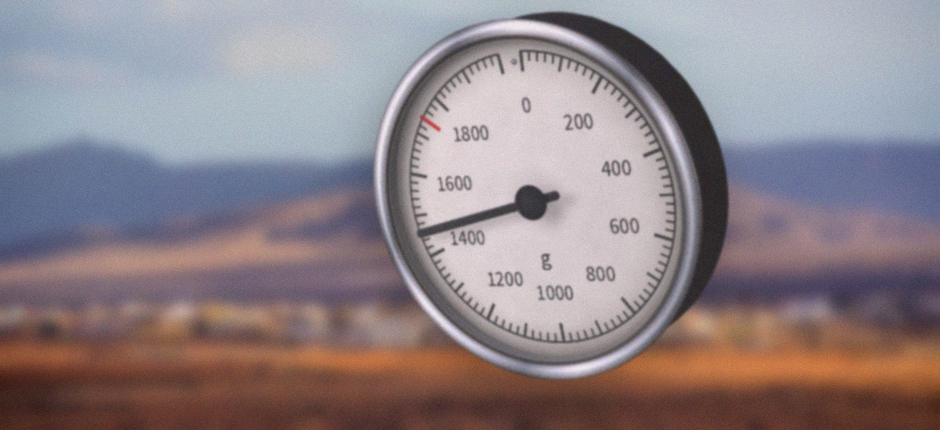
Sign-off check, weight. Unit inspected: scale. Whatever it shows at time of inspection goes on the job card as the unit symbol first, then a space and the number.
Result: g 1460
